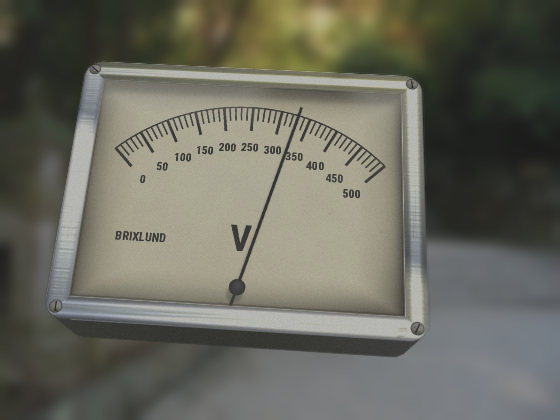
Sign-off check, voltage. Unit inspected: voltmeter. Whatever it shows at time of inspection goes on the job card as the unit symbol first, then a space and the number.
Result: V 330
